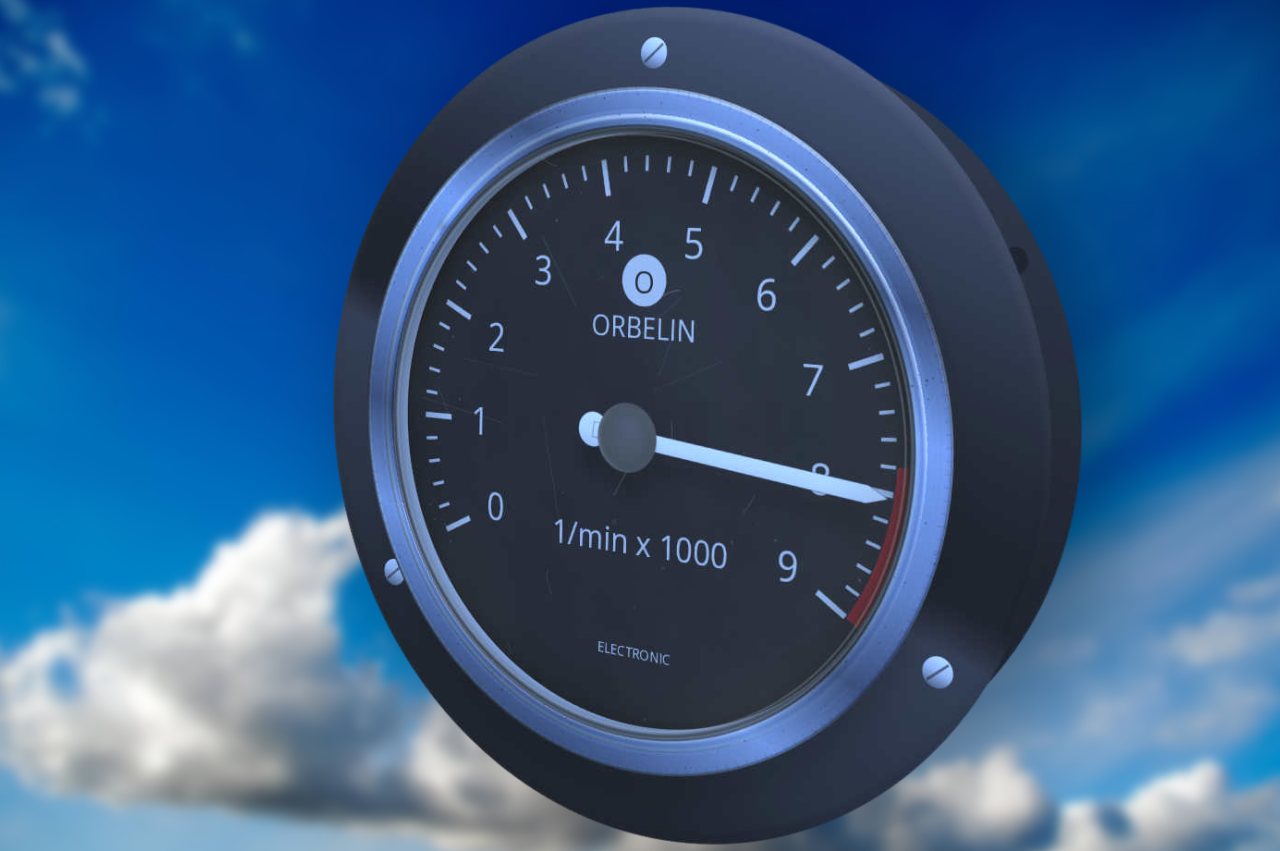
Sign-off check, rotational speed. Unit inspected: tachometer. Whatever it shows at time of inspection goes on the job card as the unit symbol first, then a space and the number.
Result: rpm 8000
